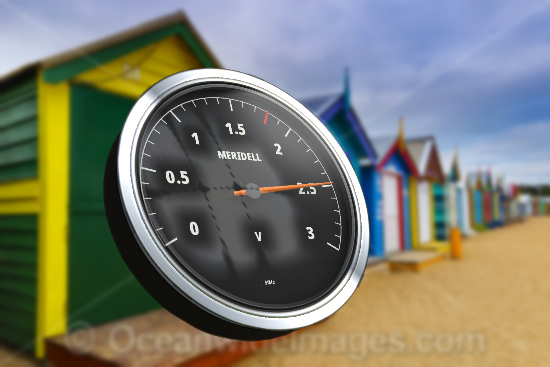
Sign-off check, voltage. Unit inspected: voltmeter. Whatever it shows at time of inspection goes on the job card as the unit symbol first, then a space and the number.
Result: V 2.5
